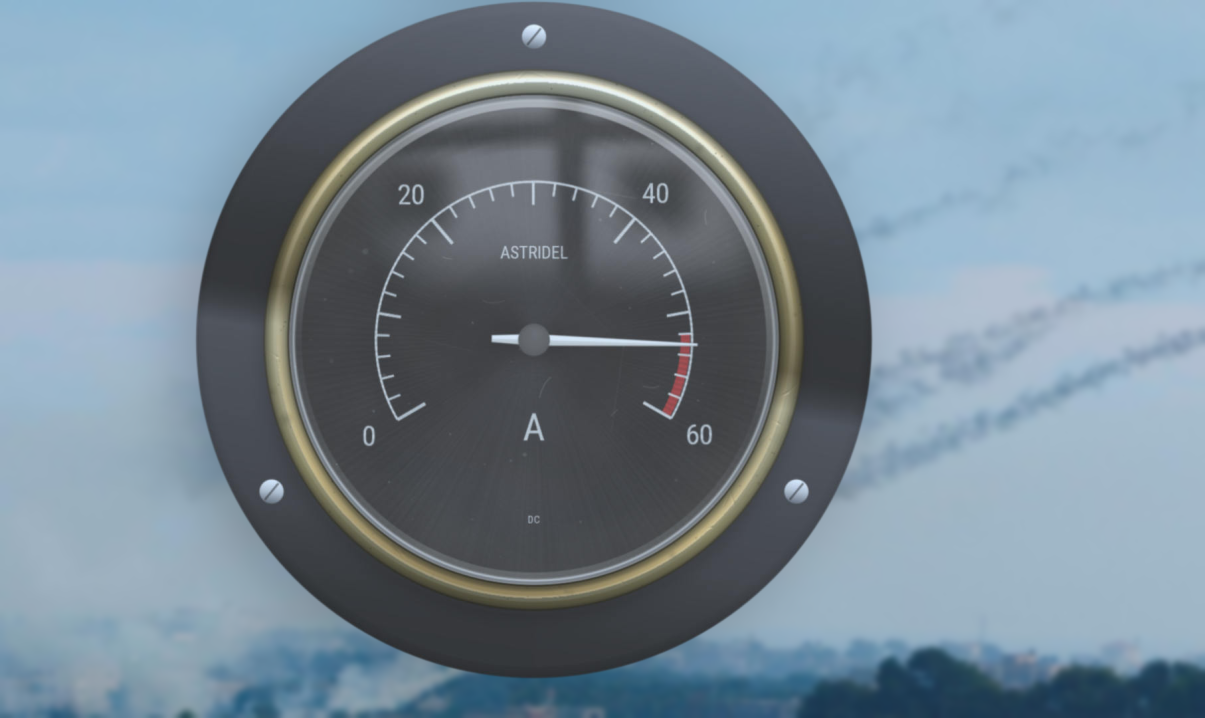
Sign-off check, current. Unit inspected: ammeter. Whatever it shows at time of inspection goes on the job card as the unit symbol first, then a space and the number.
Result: A 53
